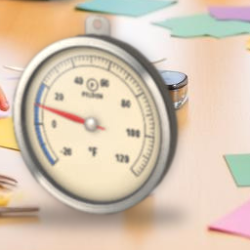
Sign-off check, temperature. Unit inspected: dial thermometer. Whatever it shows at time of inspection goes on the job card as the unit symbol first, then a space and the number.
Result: °F 10
